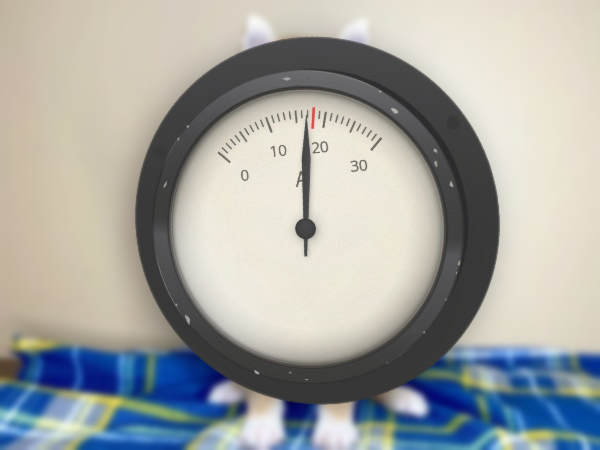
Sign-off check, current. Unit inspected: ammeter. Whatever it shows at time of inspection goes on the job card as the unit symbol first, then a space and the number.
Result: A 17
